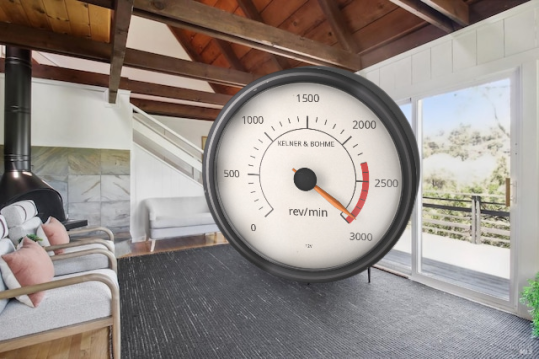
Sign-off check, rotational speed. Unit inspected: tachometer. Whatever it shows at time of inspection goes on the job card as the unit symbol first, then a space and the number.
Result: rpm 2900
